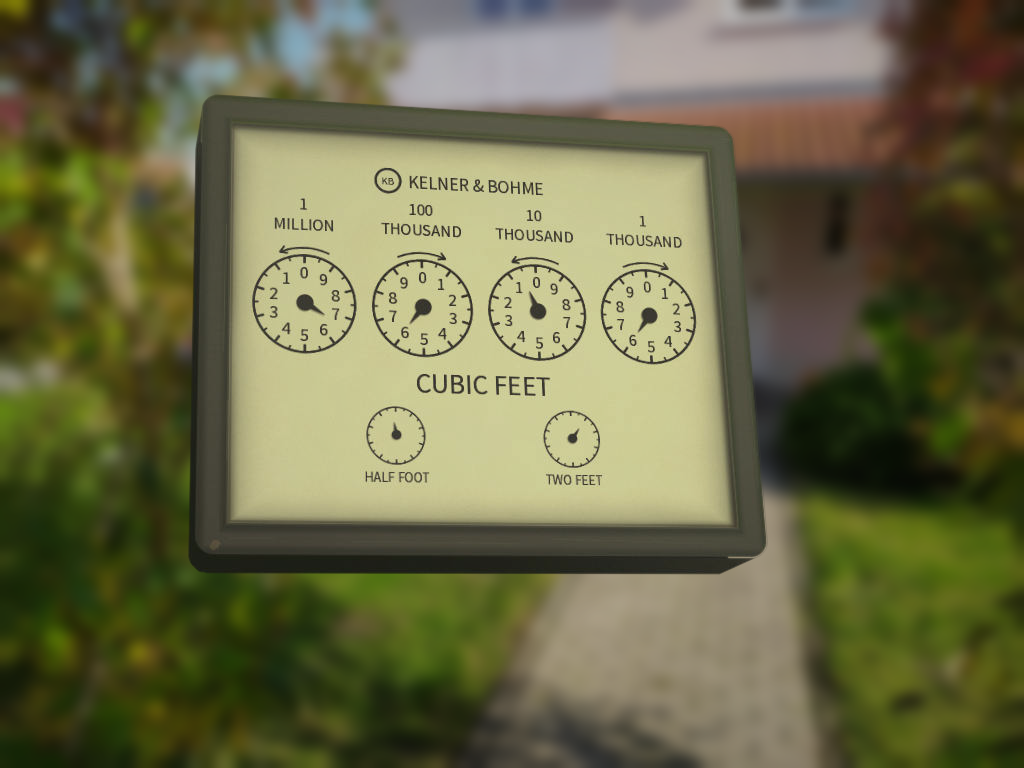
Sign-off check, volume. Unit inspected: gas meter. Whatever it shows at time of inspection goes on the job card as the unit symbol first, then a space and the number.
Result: ft³ 660600
